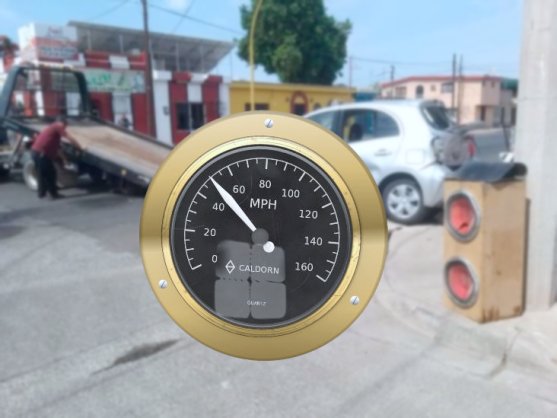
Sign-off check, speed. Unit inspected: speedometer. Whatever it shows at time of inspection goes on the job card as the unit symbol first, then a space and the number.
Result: mph 50
